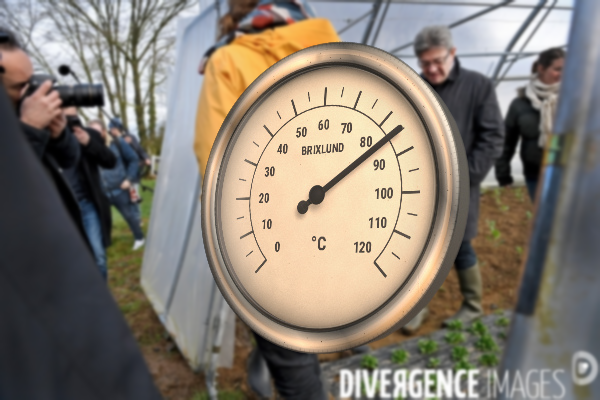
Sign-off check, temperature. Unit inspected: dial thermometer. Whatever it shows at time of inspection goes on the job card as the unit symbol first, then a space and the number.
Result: °C 85
